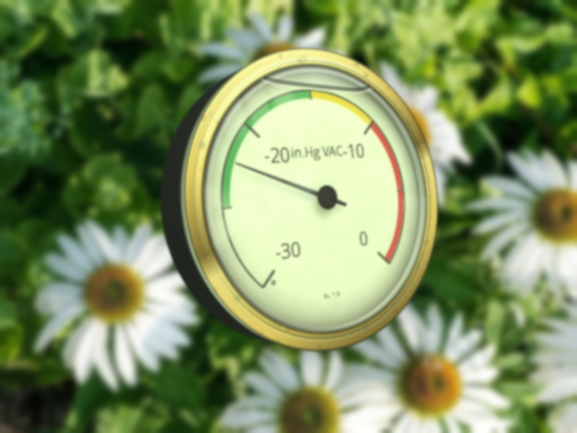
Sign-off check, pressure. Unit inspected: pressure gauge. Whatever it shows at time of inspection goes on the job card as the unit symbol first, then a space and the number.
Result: inHg -22.5
